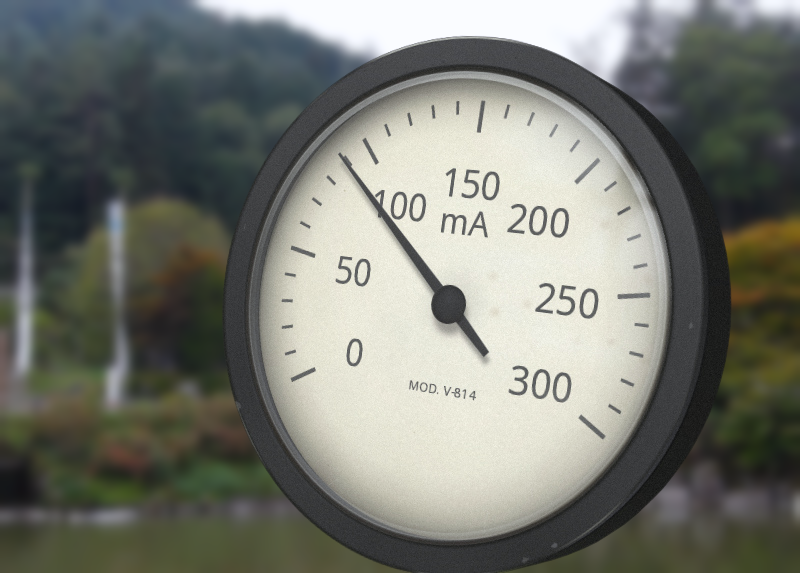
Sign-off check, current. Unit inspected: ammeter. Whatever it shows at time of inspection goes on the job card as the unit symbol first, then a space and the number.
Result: mA 90
